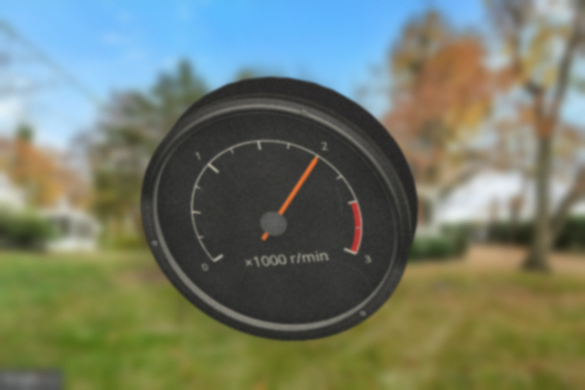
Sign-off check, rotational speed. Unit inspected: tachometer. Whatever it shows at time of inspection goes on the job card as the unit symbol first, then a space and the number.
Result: rpm 2000
